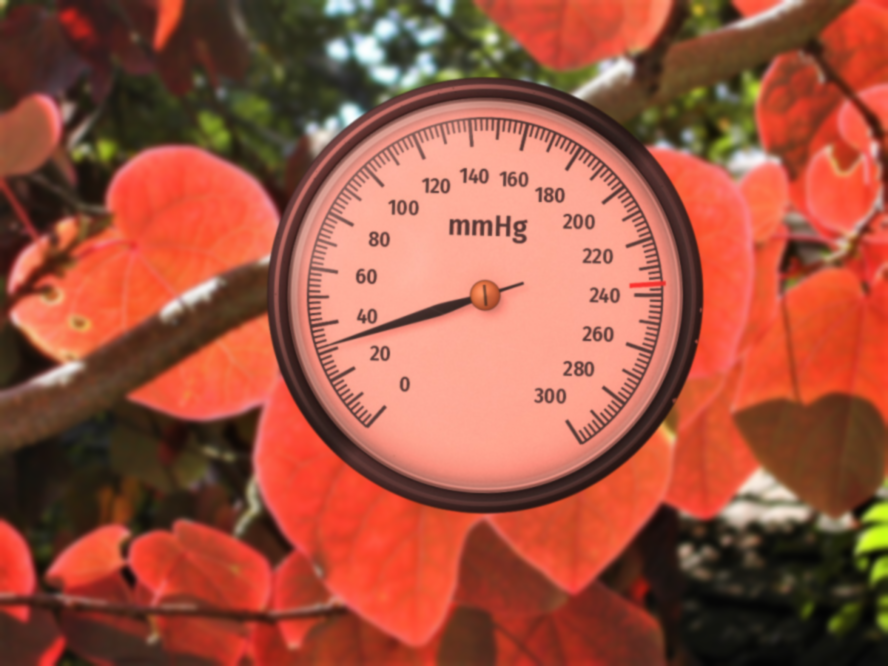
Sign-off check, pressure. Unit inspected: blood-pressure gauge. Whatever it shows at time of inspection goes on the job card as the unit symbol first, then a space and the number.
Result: mmHg 32
